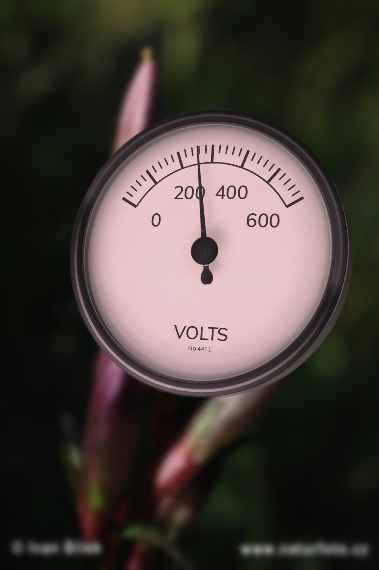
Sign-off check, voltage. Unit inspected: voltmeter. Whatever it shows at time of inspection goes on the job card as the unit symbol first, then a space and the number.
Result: V 260
